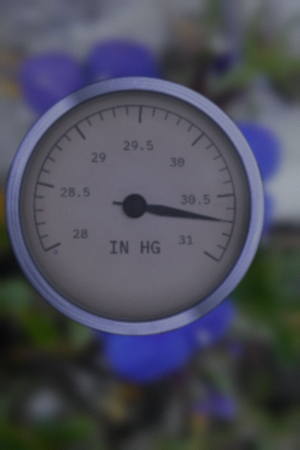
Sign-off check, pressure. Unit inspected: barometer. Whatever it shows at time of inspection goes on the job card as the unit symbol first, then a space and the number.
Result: inHg 30.7
